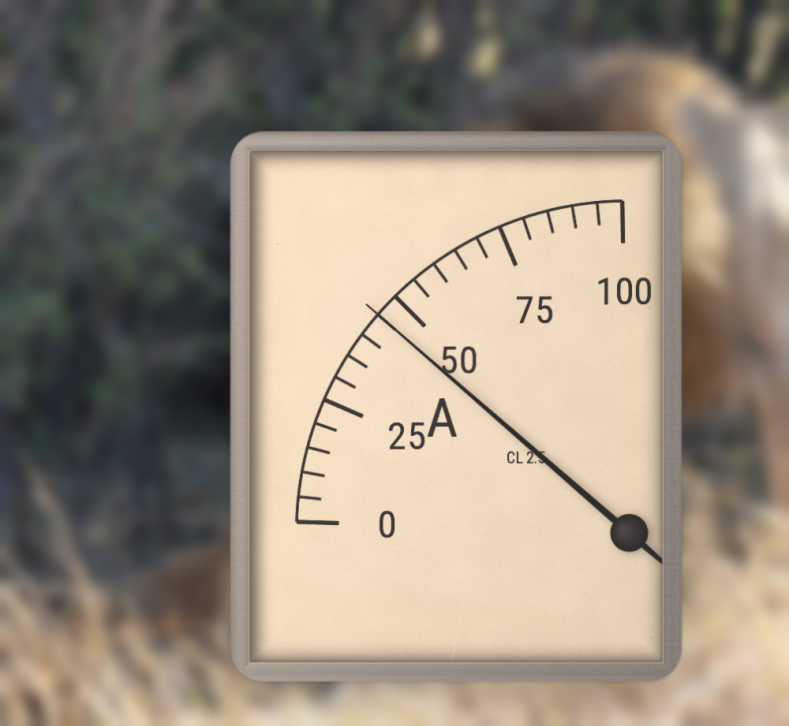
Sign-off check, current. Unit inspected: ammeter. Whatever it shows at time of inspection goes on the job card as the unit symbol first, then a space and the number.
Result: A 45
